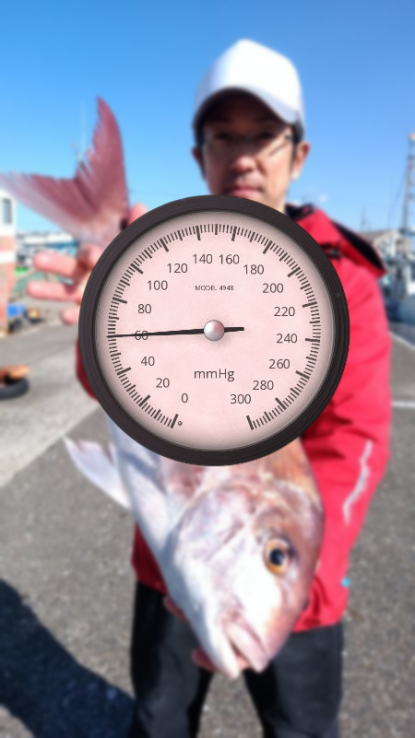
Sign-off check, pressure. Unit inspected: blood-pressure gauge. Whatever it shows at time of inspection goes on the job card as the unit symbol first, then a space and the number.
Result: mmHg 60
